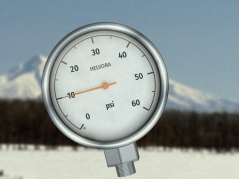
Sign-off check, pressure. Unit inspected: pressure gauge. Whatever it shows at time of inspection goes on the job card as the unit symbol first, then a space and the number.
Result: psi 10
